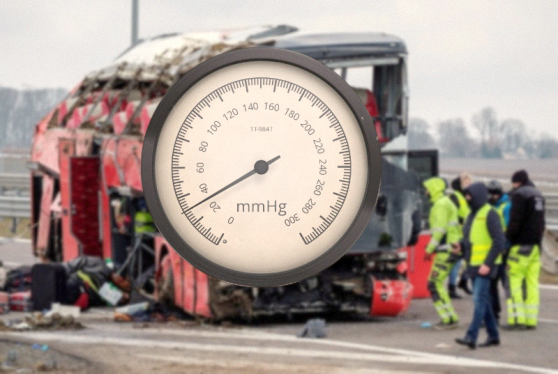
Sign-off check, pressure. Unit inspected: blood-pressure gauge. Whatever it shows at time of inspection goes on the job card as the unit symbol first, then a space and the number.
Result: mmHg 30
